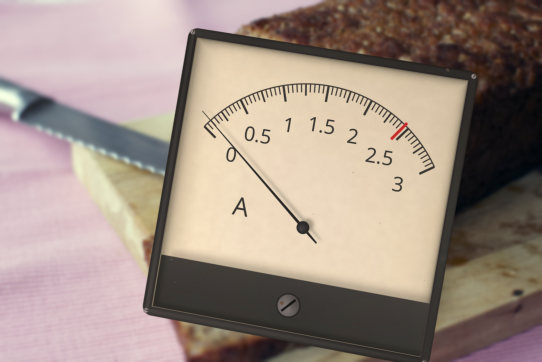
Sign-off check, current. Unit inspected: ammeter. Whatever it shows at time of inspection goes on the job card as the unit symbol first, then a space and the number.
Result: A 0.1
